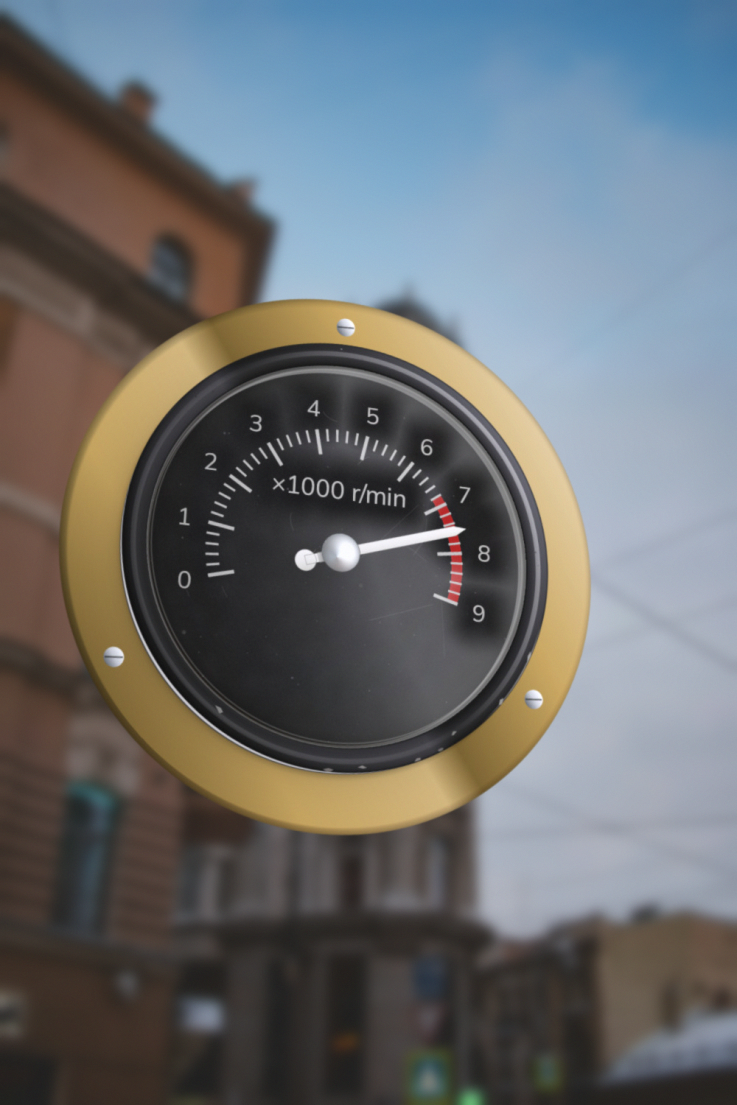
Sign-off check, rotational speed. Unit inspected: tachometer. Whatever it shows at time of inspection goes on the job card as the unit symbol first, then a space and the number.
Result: rpm 7600
